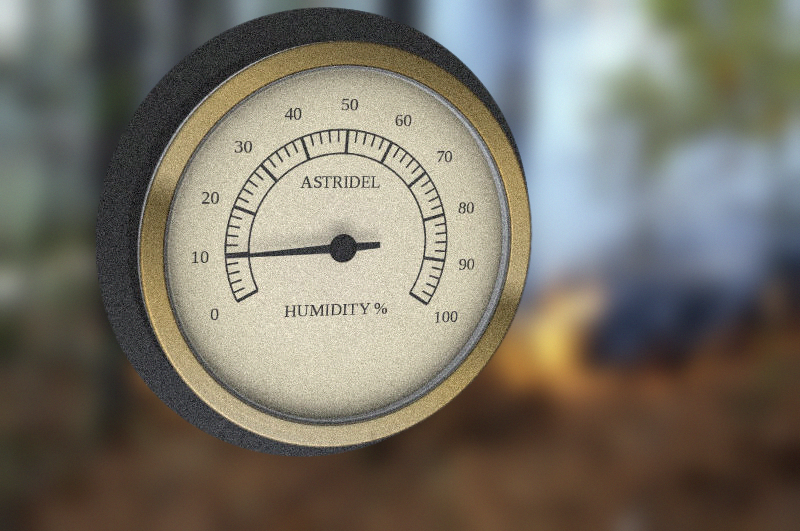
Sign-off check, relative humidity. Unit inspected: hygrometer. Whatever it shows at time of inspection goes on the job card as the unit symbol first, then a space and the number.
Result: % 10
